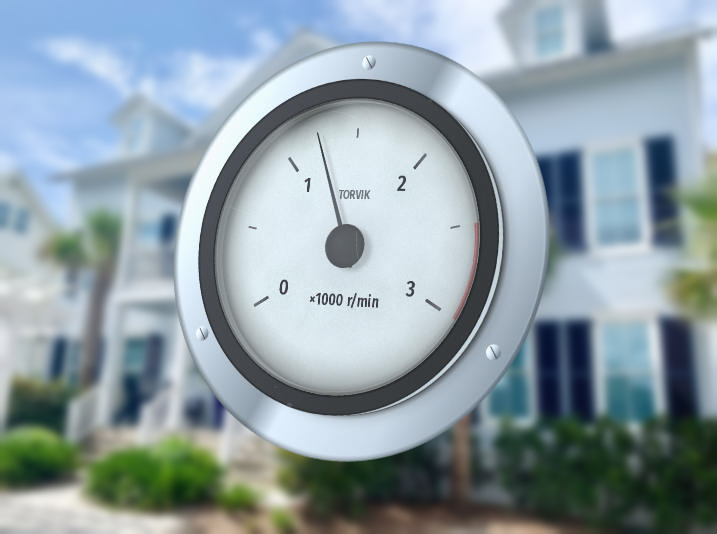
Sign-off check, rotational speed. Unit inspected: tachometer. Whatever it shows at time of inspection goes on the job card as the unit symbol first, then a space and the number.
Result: rpm 1250
